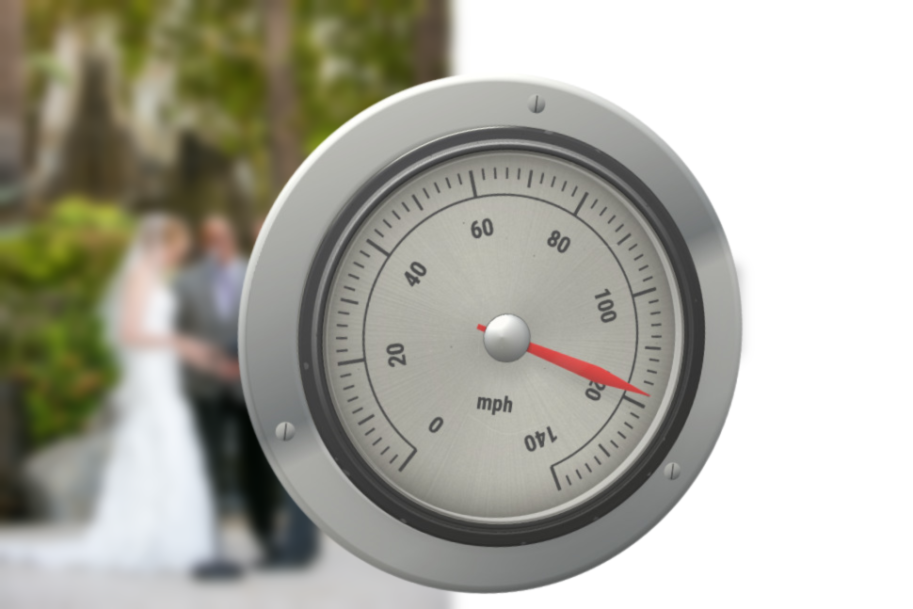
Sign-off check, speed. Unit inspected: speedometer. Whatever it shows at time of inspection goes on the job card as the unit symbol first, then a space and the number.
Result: mph 118
